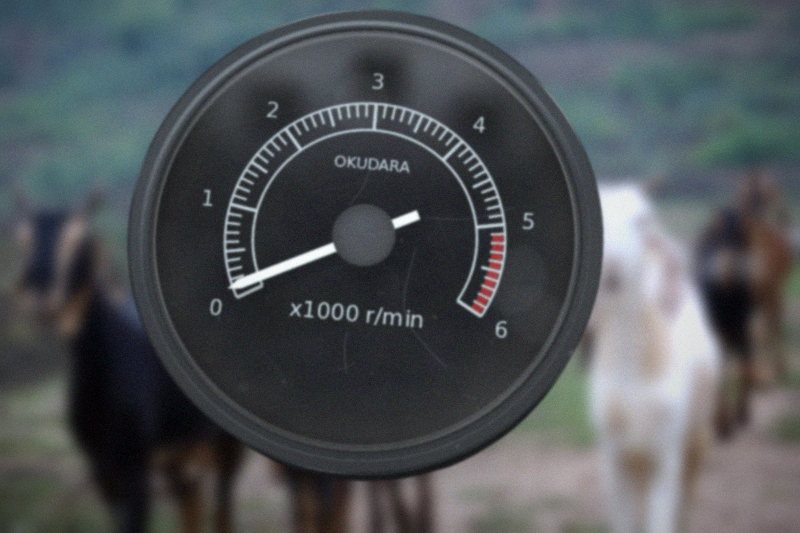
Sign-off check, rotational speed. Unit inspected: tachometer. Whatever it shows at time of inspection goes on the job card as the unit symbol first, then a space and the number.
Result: rpm 100
